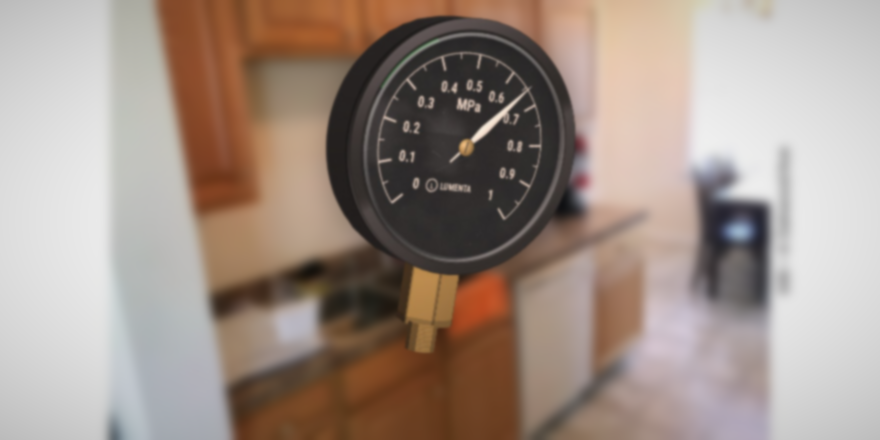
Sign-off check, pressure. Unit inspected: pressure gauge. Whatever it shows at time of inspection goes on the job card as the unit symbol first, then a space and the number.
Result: MPa 0.65
